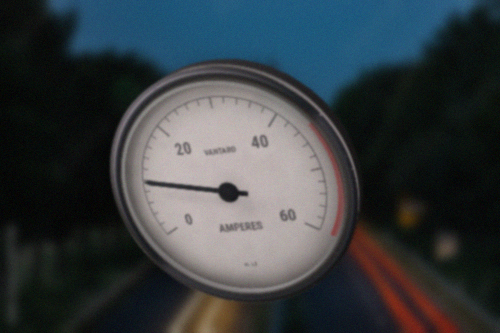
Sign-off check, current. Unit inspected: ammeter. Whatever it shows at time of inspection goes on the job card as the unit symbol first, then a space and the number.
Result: A 10
